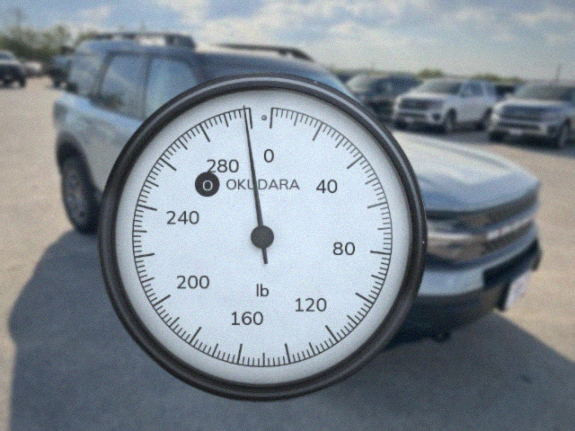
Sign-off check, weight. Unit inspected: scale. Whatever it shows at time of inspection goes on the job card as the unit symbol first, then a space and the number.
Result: lb 298
